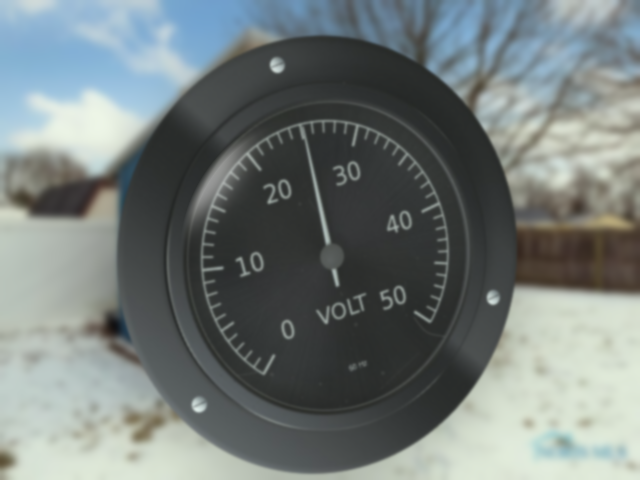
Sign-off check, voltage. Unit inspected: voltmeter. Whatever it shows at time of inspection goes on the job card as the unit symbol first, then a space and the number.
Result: V 25
